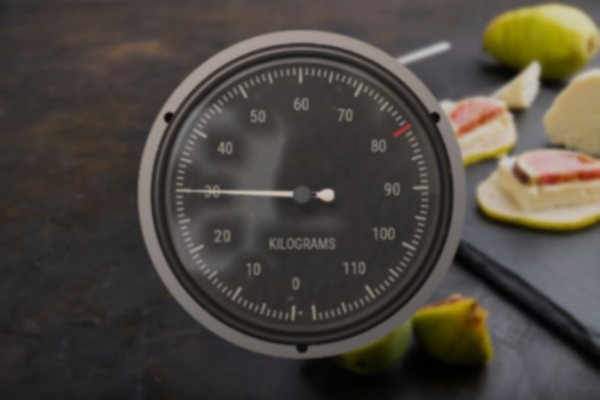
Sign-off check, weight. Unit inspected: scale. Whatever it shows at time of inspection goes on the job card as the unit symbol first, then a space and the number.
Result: kg 30
